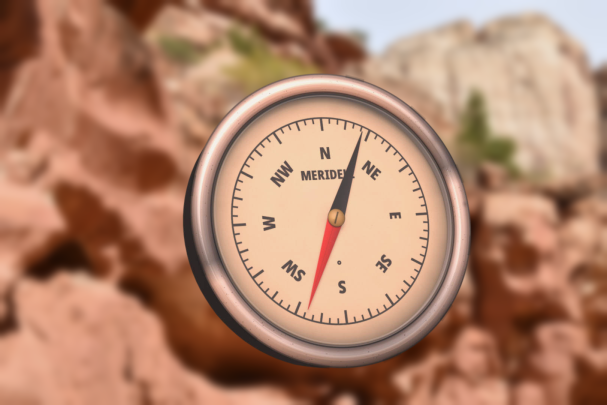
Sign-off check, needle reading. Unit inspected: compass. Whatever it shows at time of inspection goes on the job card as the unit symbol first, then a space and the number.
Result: ° 205
